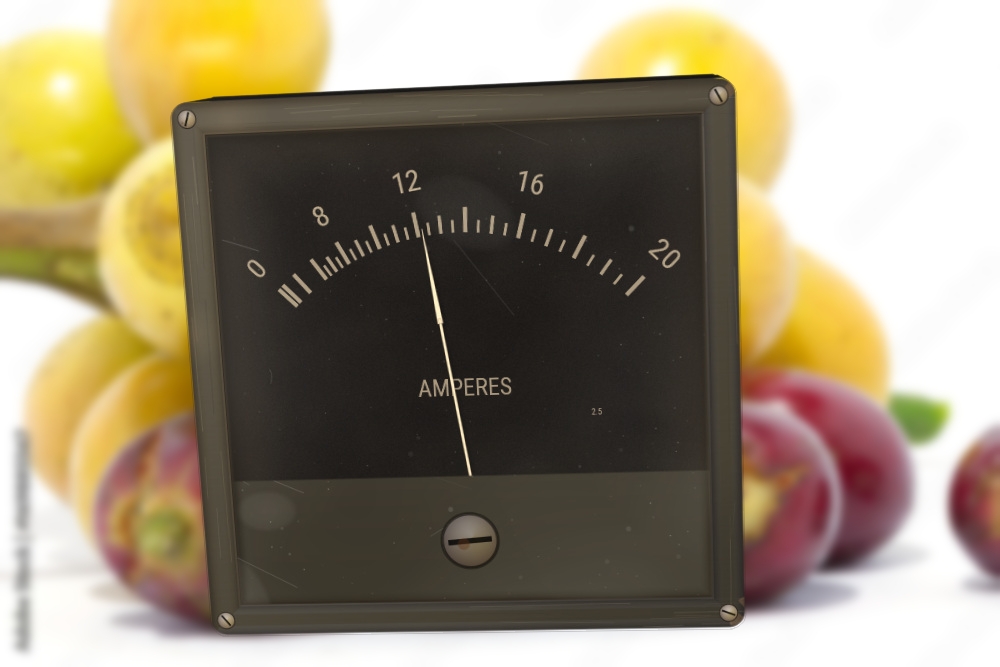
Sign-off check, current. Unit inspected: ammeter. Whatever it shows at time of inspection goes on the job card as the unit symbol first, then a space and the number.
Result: A 12.25
